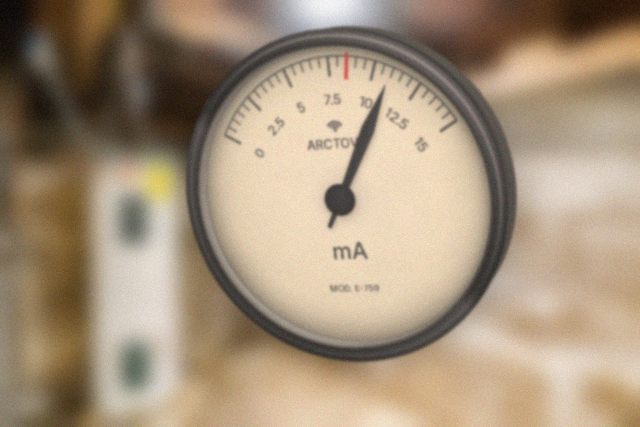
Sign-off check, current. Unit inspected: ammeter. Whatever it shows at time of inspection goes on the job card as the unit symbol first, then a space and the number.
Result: mA 11
